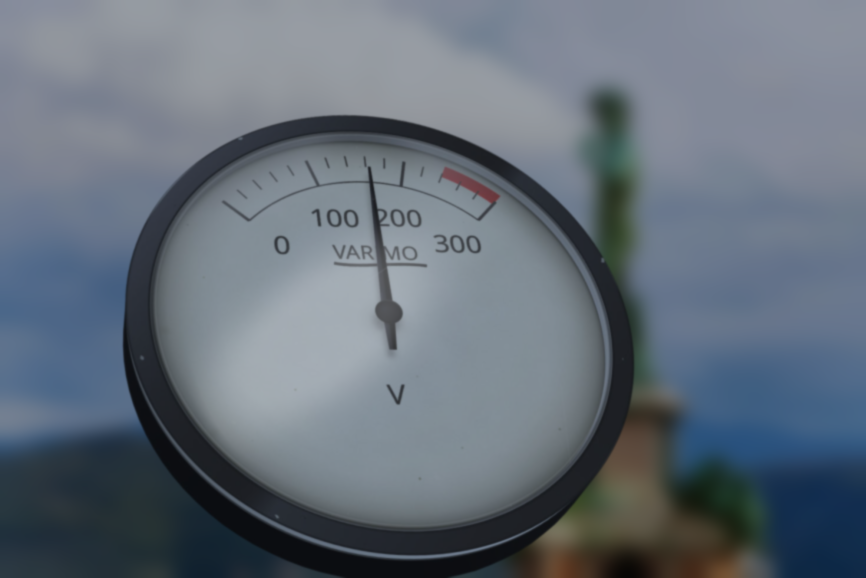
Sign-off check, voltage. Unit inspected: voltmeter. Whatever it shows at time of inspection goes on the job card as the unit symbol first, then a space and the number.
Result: V 160
